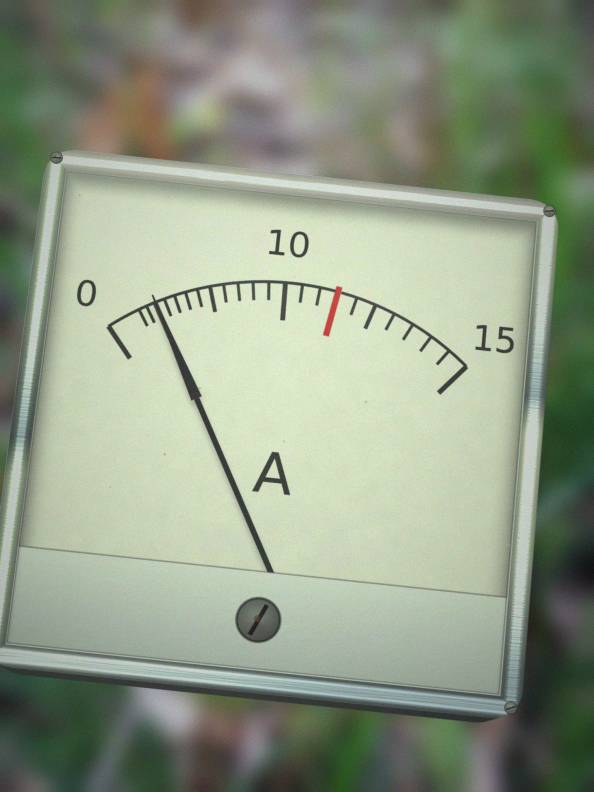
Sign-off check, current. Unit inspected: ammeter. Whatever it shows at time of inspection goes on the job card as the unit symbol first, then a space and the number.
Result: A 5
